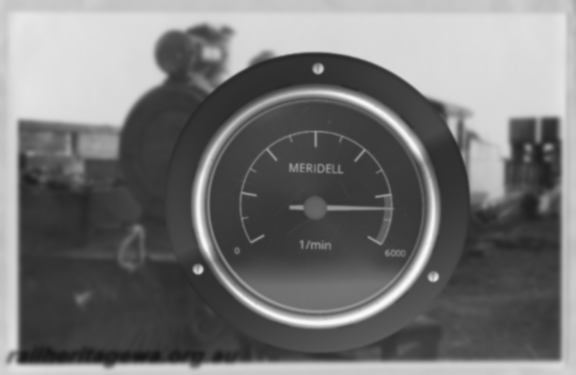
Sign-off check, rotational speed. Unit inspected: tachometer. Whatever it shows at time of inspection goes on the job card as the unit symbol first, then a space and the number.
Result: rpm 5250
